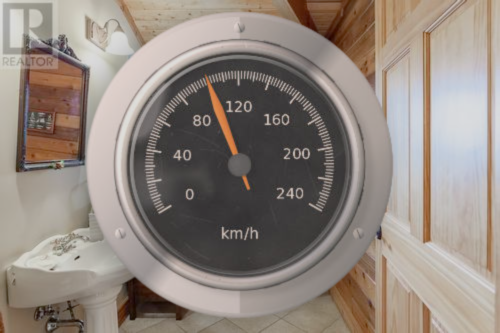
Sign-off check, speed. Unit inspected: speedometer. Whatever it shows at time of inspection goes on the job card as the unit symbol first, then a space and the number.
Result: km/h 100
